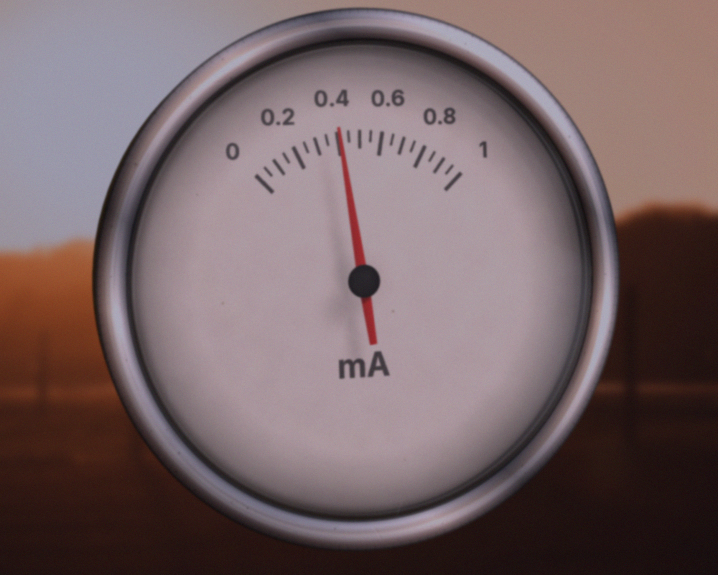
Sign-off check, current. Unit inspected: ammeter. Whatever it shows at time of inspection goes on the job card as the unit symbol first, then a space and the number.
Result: mA 0.4
